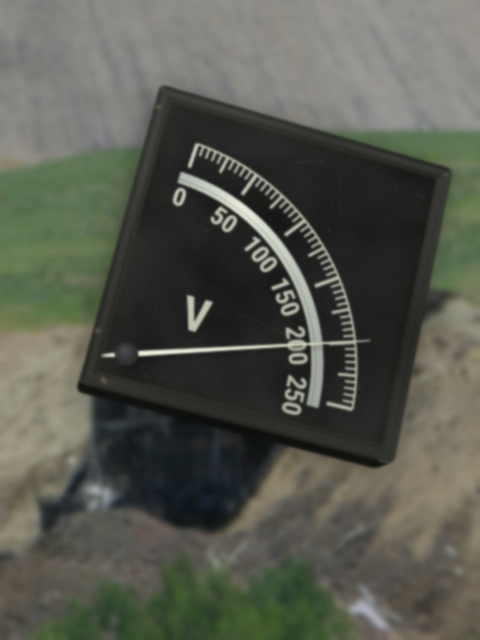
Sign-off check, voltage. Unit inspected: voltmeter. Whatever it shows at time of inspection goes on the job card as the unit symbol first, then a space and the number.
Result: V 200
